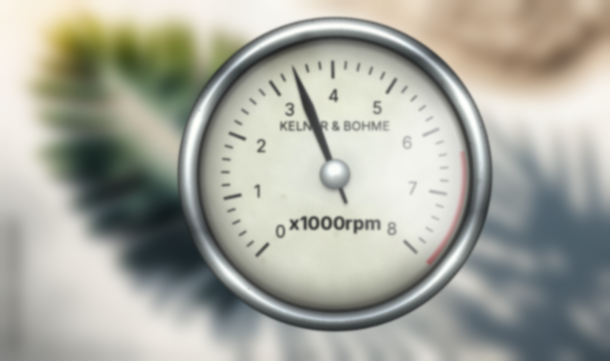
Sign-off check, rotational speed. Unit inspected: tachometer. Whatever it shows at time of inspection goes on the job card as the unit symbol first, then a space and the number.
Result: rpm 3400
